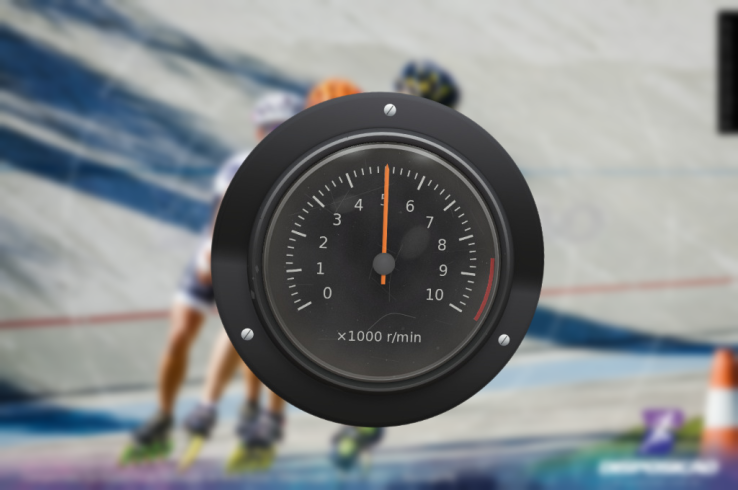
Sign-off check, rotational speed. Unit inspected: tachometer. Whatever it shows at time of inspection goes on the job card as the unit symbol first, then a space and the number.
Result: rpm 5000
